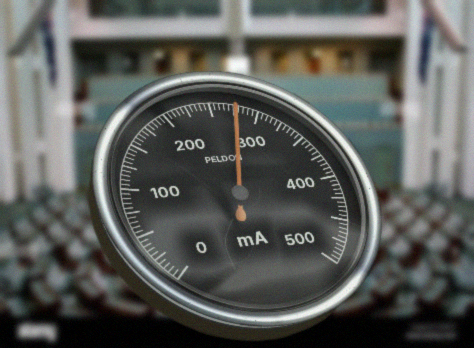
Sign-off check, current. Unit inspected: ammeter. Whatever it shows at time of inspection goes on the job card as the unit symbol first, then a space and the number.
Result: mA 275
